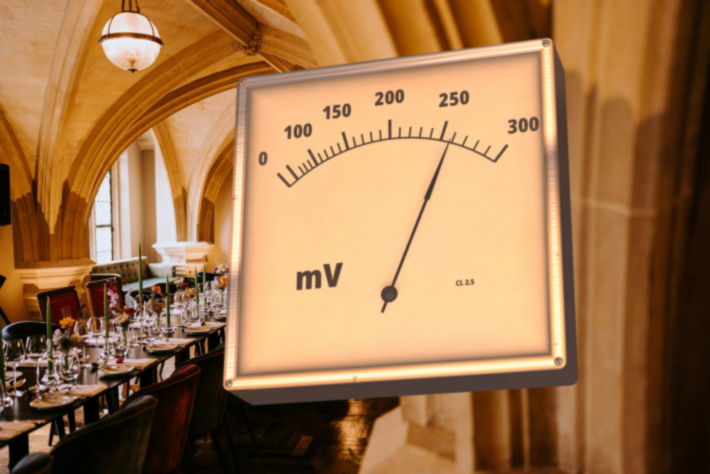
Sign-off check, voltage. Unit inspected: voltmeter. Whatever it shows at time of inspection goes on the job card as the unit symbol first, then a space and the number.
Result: mV 260
